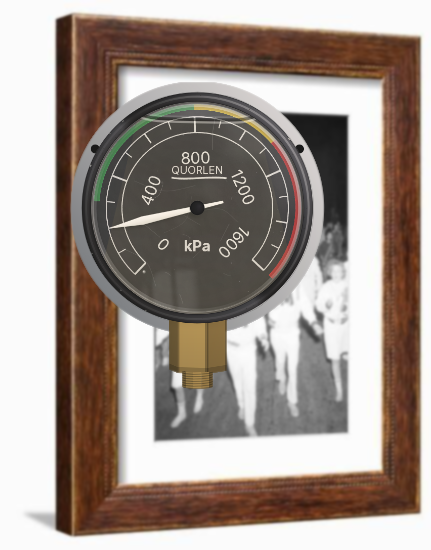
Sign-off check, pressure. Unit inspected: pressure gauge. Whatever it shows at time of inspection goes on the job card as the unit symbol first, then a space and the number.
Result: kPa 200
